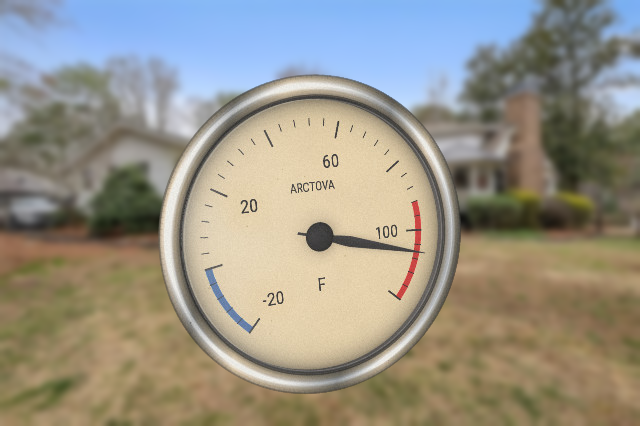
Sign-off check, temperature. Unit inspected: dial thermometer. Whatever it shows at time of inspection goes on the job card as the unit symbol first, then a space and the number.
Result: °F 106
